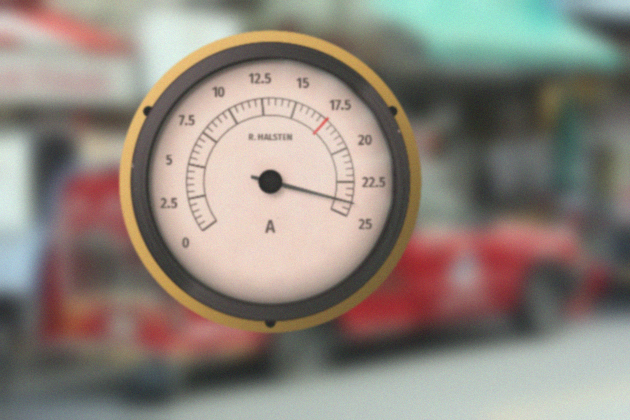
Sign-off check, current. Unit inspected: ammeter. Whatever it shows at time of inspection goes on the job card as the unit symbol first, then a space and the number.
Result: A 24
